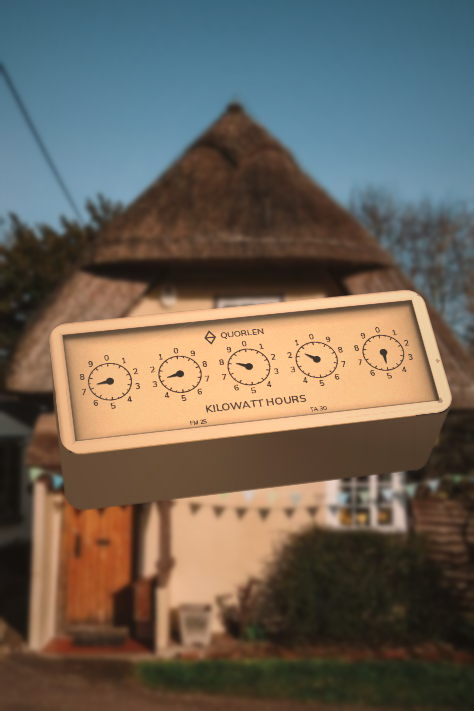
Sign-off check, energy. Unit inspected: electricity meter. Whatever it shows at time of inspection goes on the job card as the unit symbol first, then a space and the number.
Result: kWh 72815
